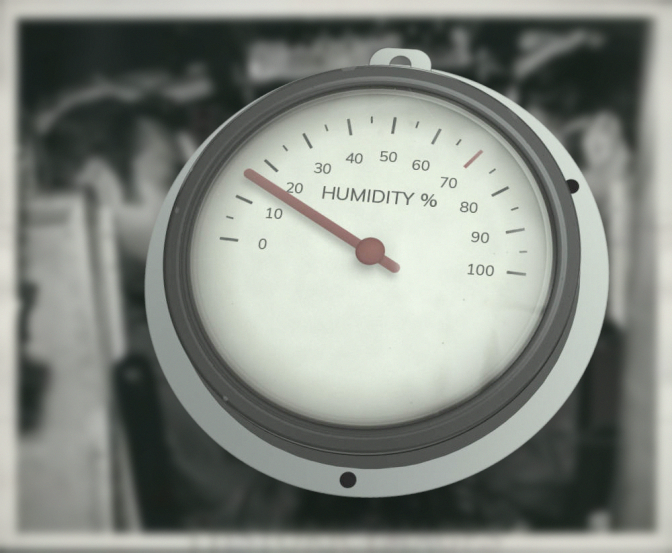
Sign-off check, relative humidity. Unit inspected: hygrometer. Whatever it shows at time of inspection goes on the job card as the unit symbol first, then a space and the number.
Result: % 15
